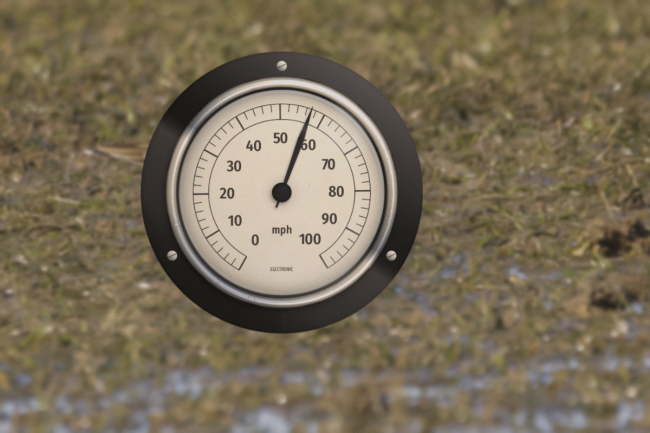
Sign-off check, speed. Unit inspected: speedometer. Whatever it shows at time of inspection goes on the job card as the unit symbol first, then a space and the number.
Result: mph 57
